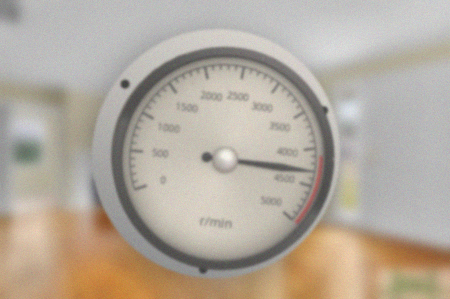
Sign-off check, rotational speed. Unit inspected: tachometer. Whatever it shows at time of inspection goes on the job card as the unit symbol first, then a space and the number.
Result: rpm 4300
